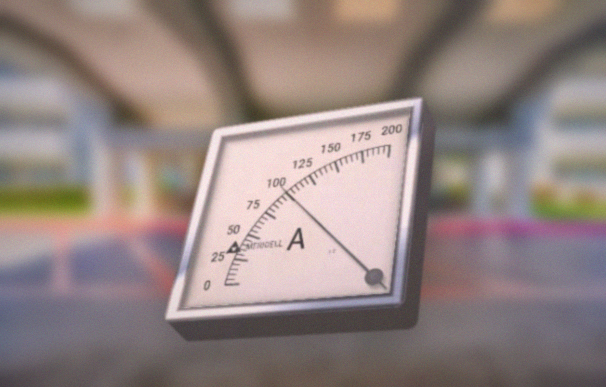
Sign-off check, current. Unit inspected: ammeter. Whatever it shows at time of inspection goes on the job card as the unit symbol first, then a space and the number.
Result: A 100
